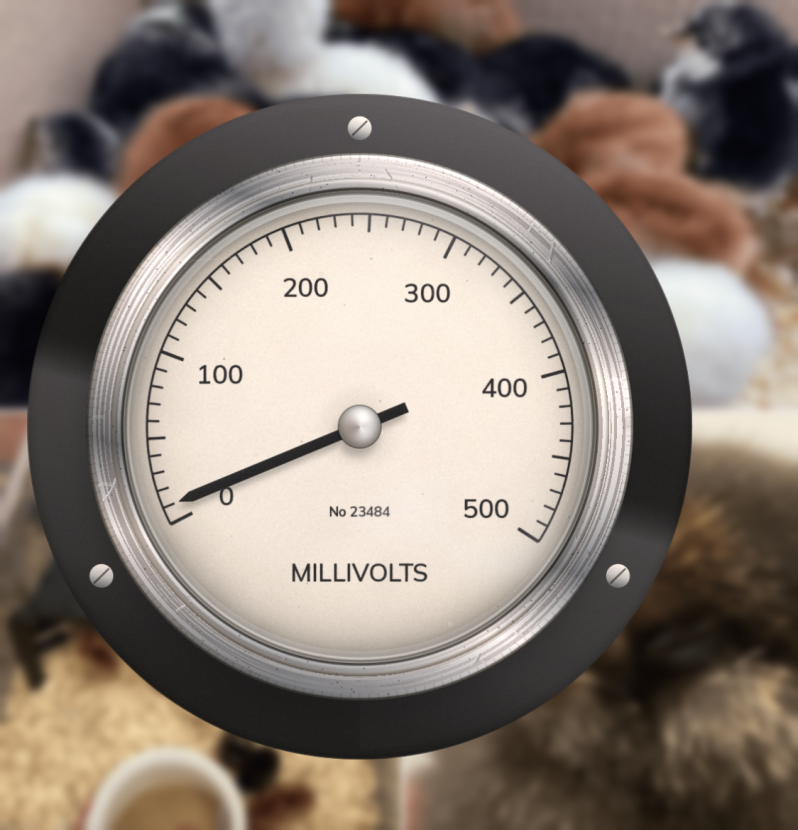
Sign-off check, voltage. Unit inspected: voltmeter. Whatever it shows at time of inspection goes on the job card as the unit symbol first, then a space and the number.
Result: mV 10
